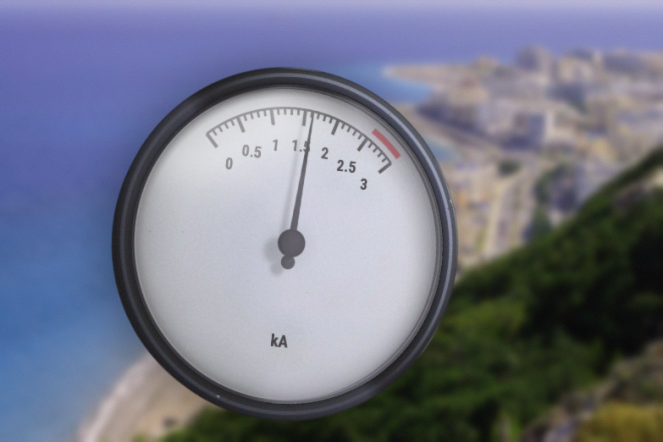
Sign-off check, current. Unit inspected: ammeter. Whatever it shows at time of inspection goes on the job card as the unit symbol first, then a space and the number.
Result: kA 1.6
